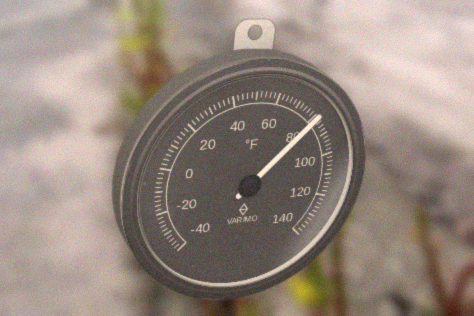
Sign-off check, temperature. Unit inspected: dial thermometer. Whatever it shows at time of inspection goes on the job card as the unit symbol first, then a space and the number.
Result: °F 80
